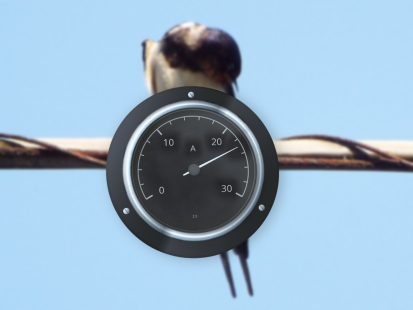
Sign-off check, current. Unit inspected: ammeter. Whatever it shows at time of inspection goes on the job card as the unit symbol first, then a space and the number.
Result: A 23
